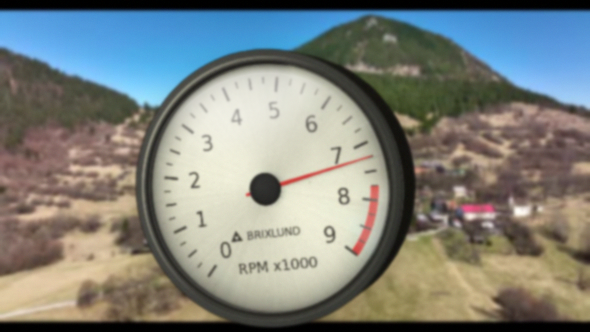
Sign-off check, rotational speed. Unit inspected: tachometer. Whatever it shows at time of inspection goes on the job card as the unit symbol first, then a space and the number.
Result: rpm 7250
